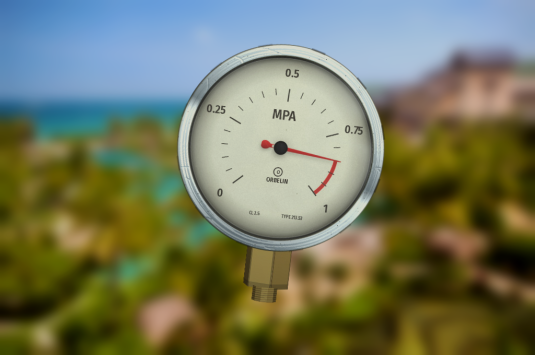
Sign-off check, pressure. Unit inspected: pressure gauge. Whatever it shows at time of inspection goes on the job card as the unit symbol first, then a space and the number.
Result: MPa 0.85
